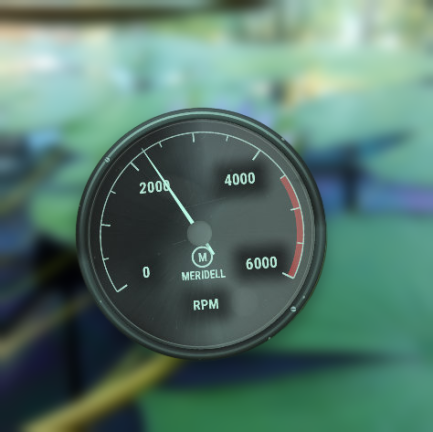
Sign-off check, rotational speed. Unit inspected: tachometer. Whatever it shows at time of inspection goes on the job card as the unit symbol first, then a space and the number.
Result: rpm 2250
